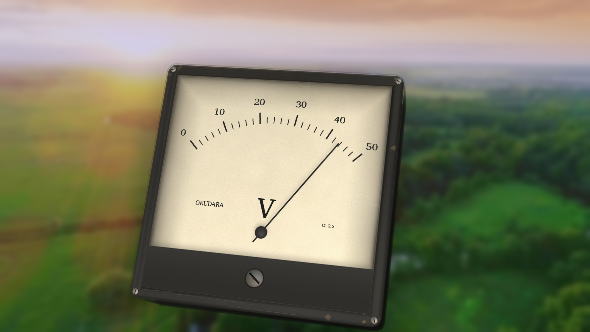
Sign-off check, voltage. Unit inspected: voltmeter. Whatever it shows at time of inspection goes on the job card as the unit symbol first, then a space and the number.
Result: V 44
